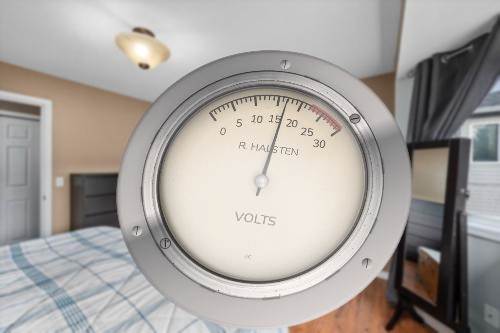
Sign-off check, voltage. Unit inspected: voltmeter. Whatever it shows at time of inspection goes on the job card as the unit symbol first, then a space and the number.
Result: V 17
